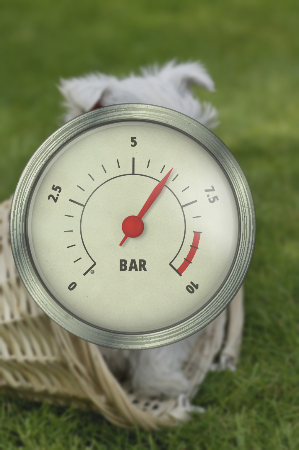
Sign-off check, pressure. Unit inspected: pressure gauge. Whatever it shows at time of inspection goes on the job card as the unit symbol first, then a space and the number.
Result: bar 6.25
